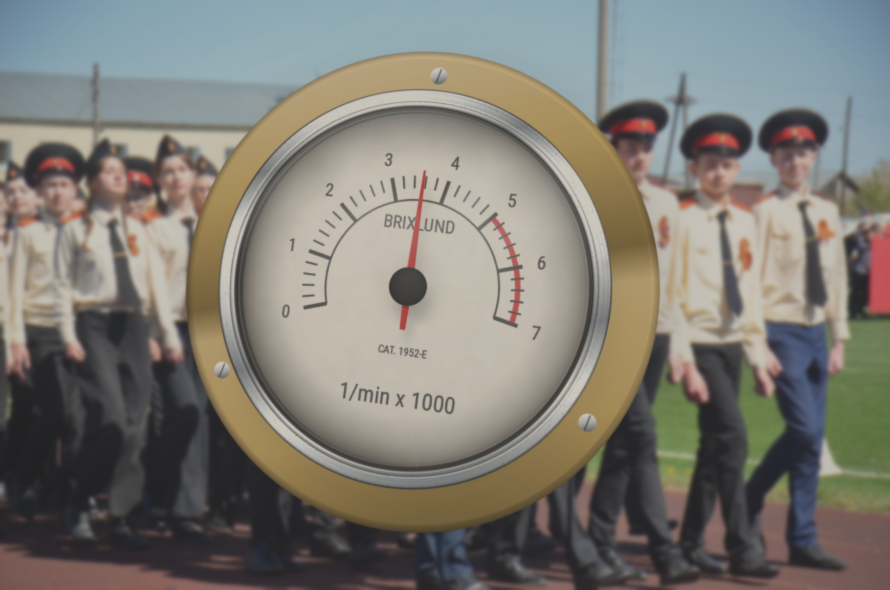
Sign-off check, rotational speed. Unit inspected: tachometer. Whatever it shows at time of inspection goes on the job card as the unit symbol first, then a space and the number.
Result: rpm 3600
